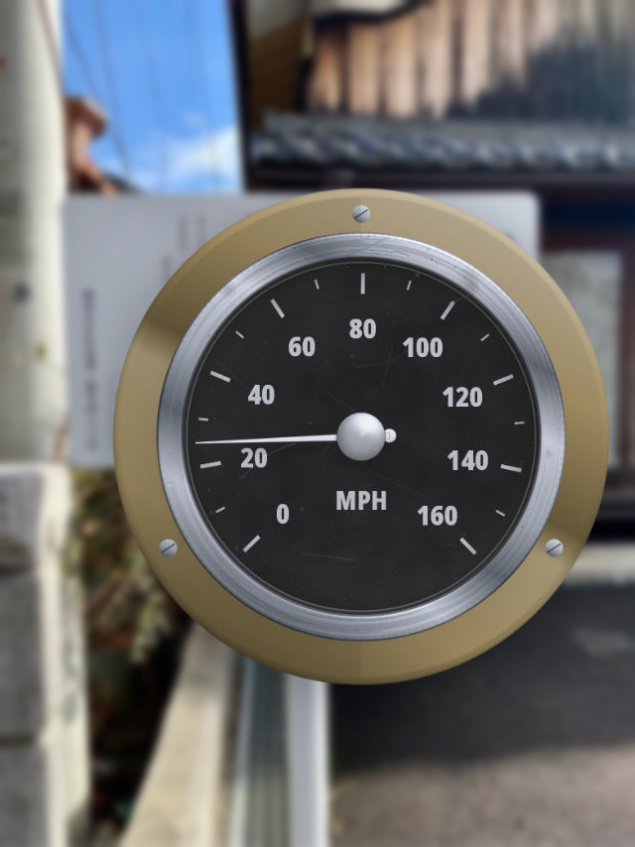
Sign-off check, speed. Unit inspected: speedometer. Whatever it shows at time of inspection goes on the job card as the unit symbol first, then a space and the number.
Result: mph 25
